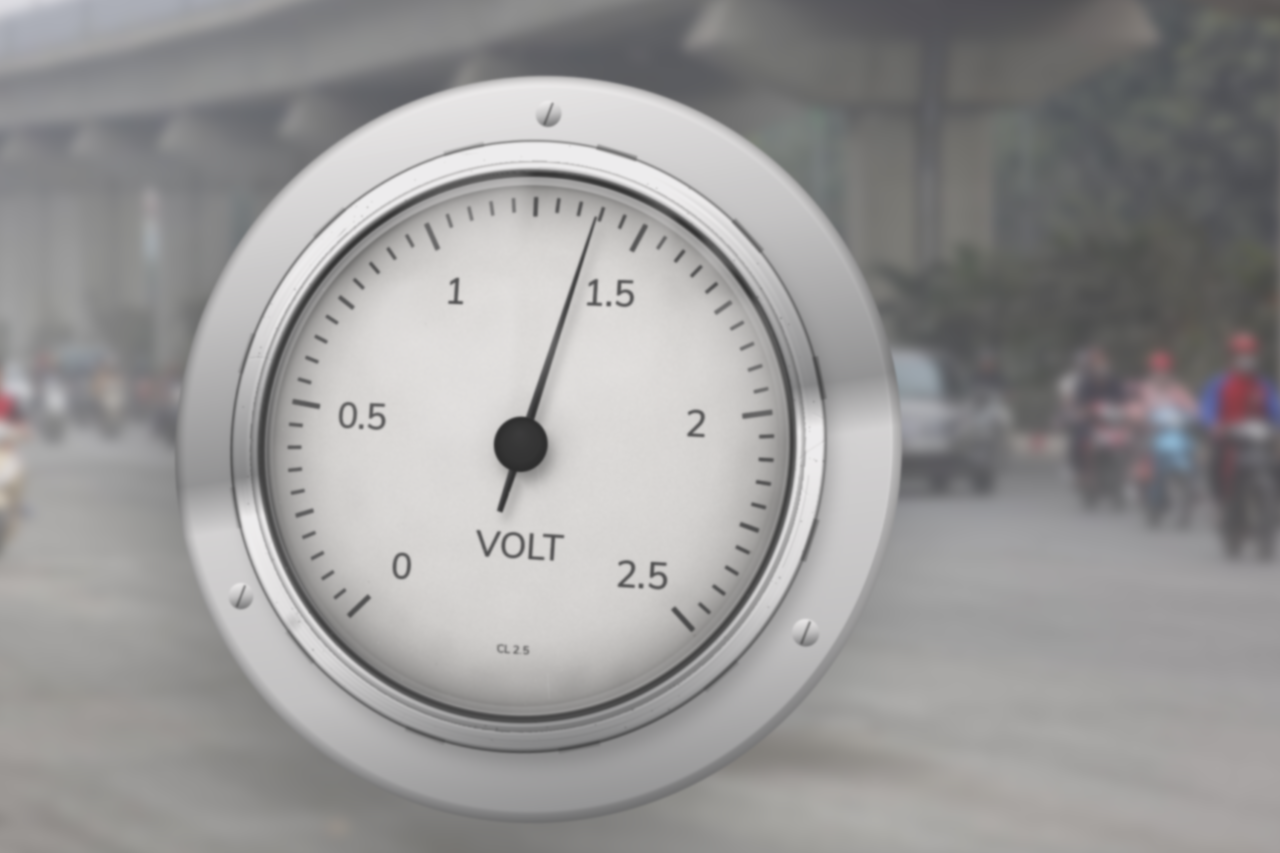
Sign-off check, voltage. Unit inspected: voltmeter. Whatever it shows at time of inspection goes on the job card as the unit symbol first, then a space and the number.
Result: V 1.4
